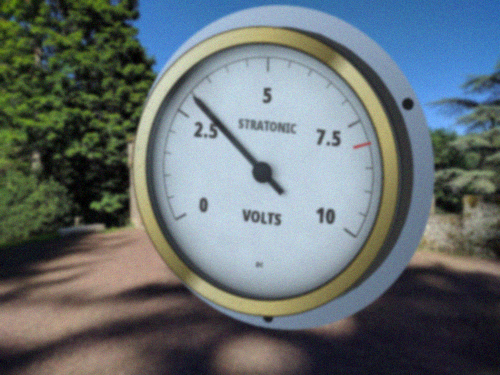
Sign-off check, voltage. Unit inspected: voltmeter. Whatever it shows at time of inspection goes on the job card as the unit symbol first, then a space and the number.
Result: V 3
